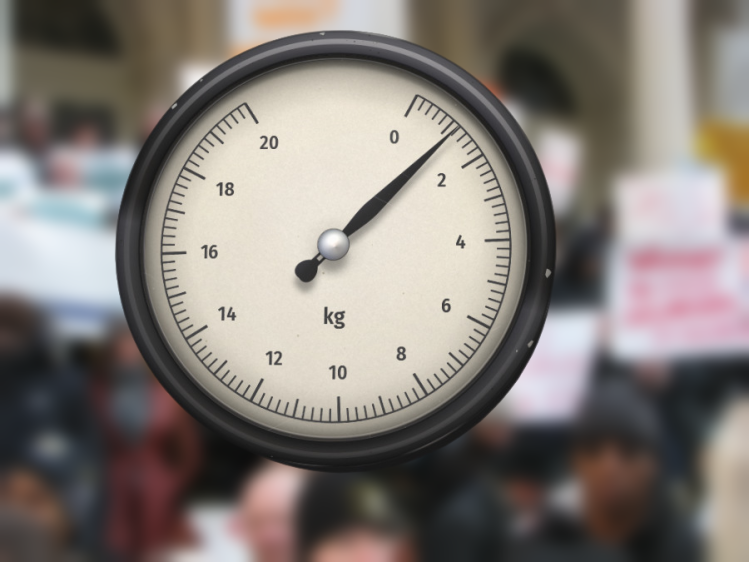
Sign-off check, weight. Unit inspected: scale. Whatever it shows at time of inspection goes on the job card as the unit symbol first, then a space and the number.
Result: kg 1.2
